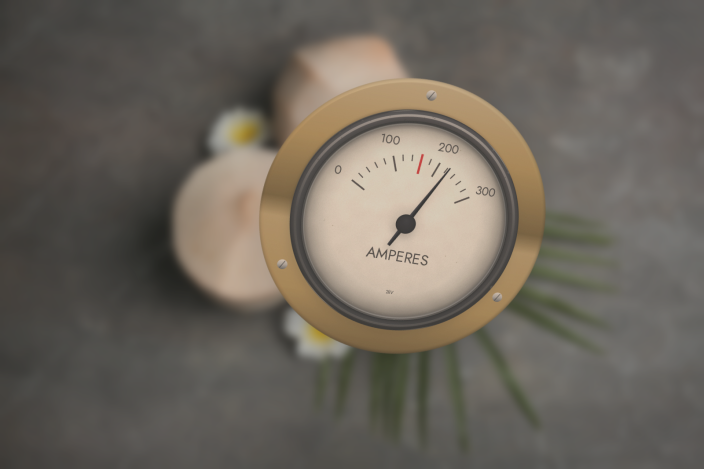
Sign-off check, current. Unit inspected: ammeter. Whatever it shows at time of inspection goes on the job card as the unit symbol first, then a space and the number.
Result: A 220
